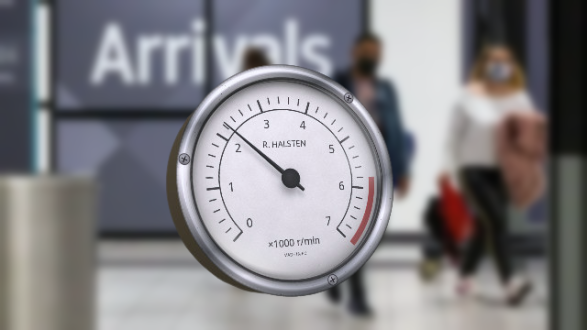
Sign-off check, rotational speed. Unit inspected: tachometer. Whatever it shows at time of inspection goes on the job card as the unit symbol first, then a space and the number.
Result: rpm 2200
